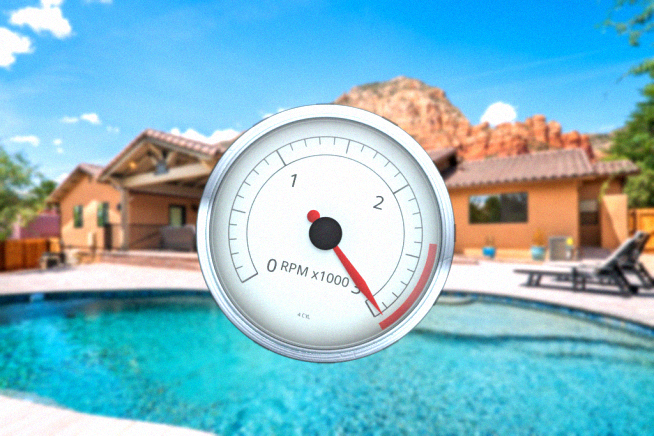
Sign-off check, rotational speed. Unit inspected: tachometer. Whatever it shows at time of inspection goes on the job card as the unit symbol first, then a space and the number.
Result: rpm 2950
